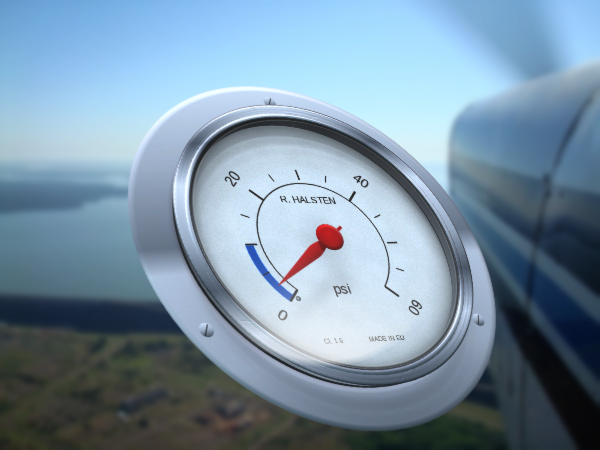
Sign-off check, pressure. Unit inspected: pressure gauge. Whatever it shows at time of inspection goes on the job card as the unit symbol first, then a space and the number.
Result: psi 2.5
